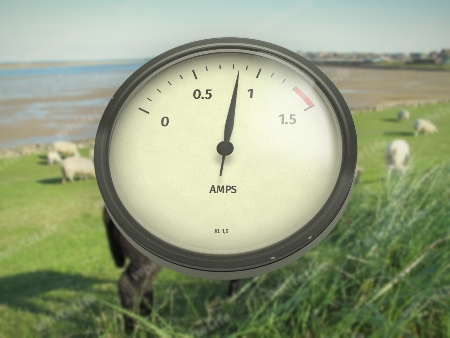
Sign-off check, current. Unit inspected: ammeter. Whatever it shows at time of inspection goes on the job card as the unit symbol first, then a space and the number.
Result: A 0.85
